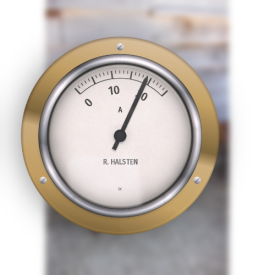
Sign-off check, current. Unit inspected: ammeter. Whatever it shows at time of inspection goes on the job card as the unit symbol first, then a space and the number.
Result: A 19
